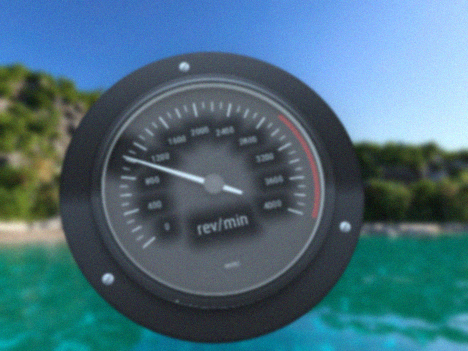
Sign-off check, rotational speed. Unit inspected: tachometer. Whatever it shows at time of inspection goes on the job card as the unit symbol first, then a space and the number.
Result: rpm 1000
